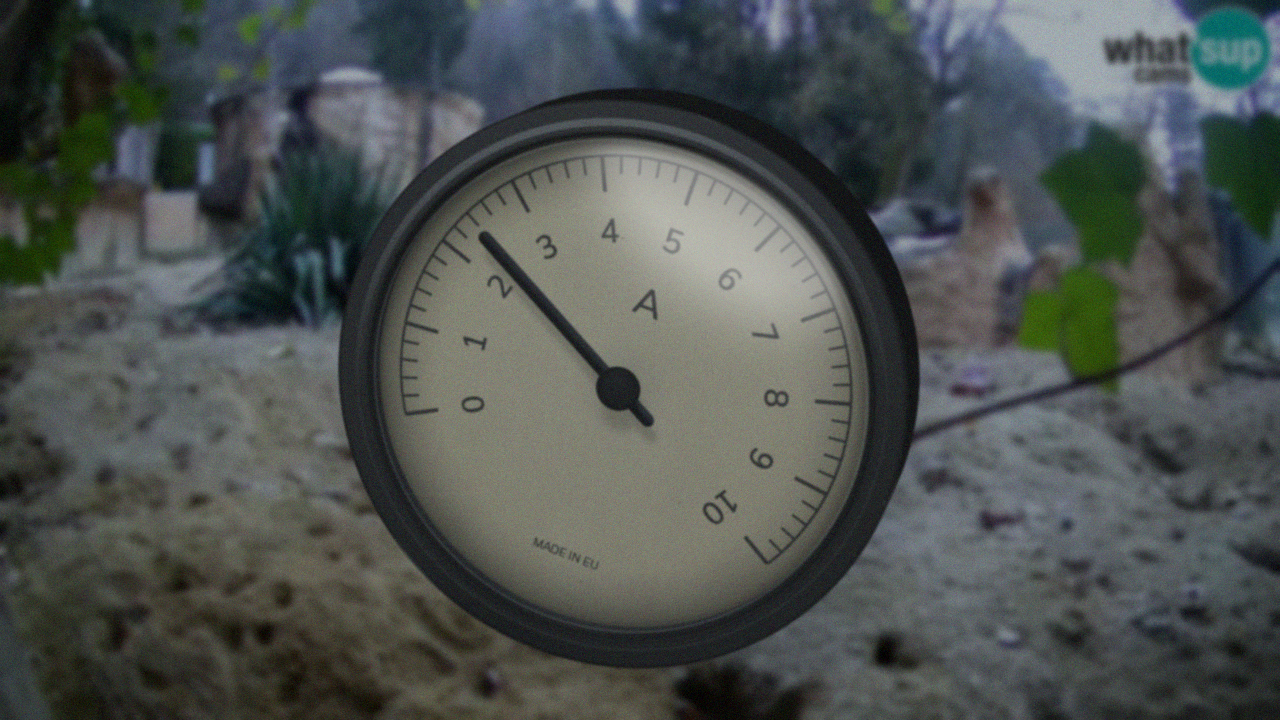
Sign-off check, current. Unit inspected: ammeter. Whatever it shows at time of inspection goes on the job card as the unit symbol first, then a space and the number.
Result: A 2.4
